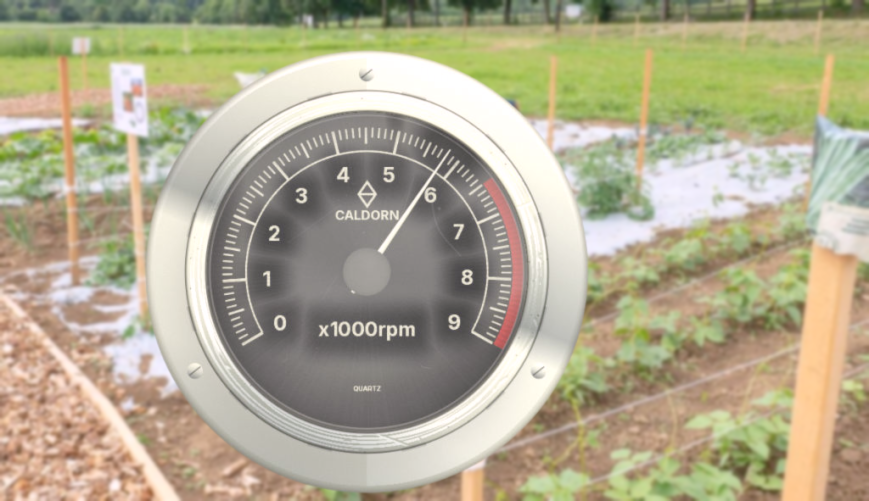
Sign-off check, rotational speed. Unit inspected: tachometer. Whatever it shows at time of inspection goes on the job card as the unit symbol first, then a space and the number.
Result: rpm 5800
